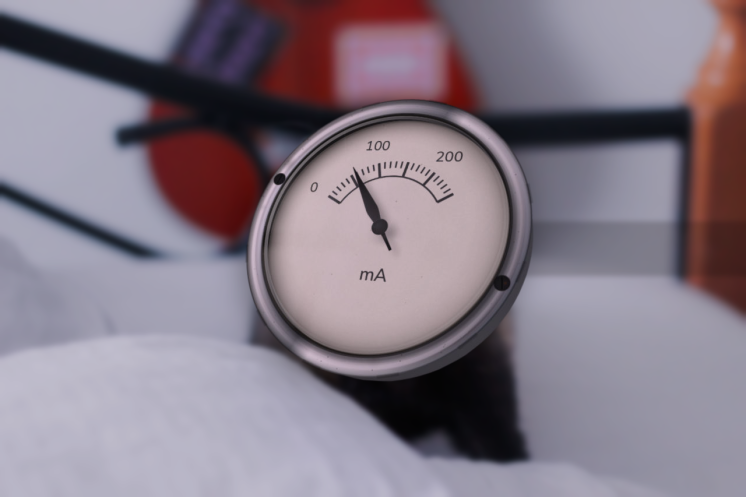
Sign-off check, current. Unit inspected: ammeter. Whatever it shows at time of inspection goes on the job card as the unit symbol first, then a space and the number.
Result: mA 60
